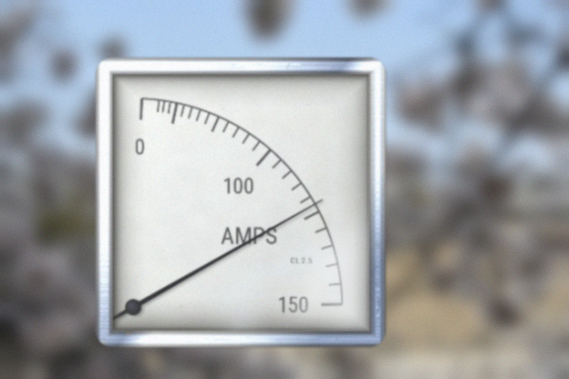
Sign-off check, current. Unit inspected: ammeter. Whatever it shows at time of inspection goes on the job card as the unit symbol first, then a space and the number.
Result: A 122.5
